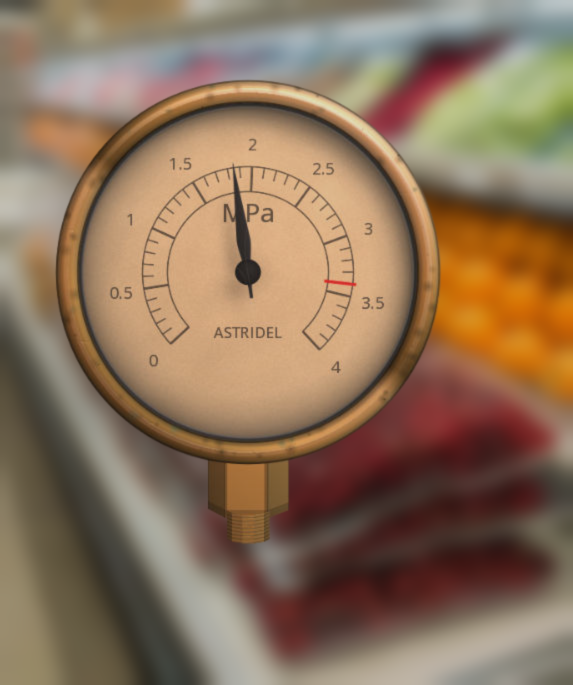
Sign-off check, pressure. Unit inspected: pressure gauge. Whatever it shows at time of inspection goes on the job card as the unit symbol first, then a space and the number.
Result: MPa 1.85
